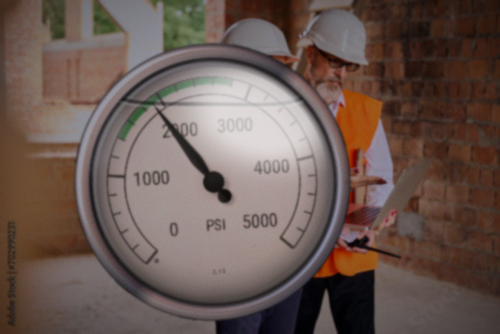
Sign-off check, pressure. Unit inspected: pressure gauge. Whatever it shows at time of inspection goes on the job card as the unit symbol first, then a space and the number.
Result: psi 1900
